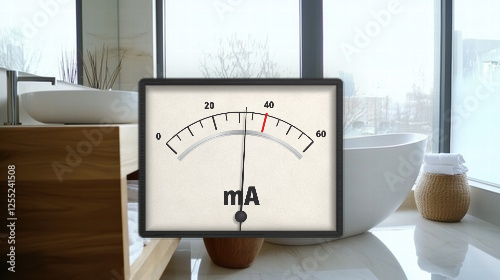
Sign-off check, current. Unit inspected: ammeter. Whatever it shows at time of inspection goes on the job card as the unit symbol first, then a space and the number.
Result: mA 32.5
